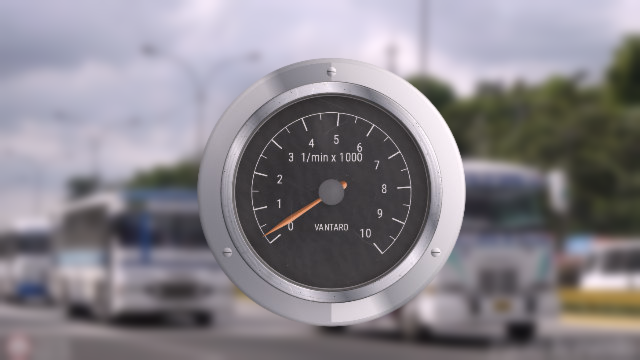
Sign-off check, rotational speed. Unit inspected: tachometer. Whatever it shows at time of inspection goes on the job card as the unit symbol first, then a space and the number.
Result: rpm 250
